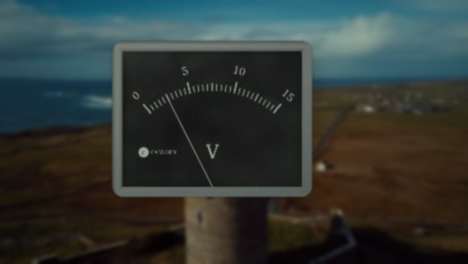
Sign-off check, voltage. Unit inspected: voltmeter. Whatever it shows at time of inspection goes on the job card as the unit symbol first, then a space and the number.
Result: V 2.5
